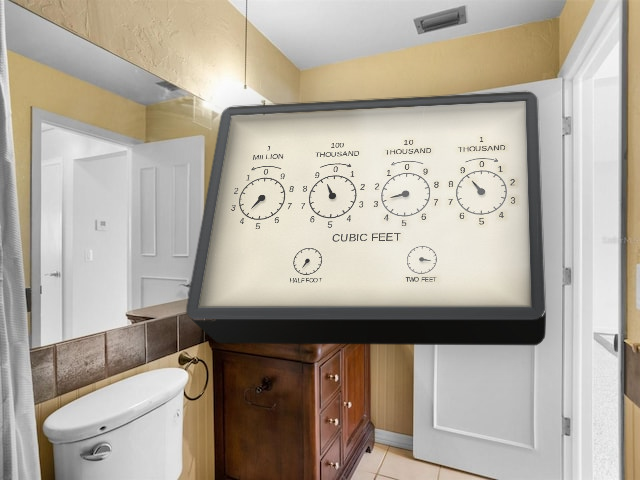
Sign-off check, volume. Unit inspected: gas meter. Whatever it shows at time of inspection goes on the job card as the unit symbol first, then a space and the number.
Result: ft³ 392900
